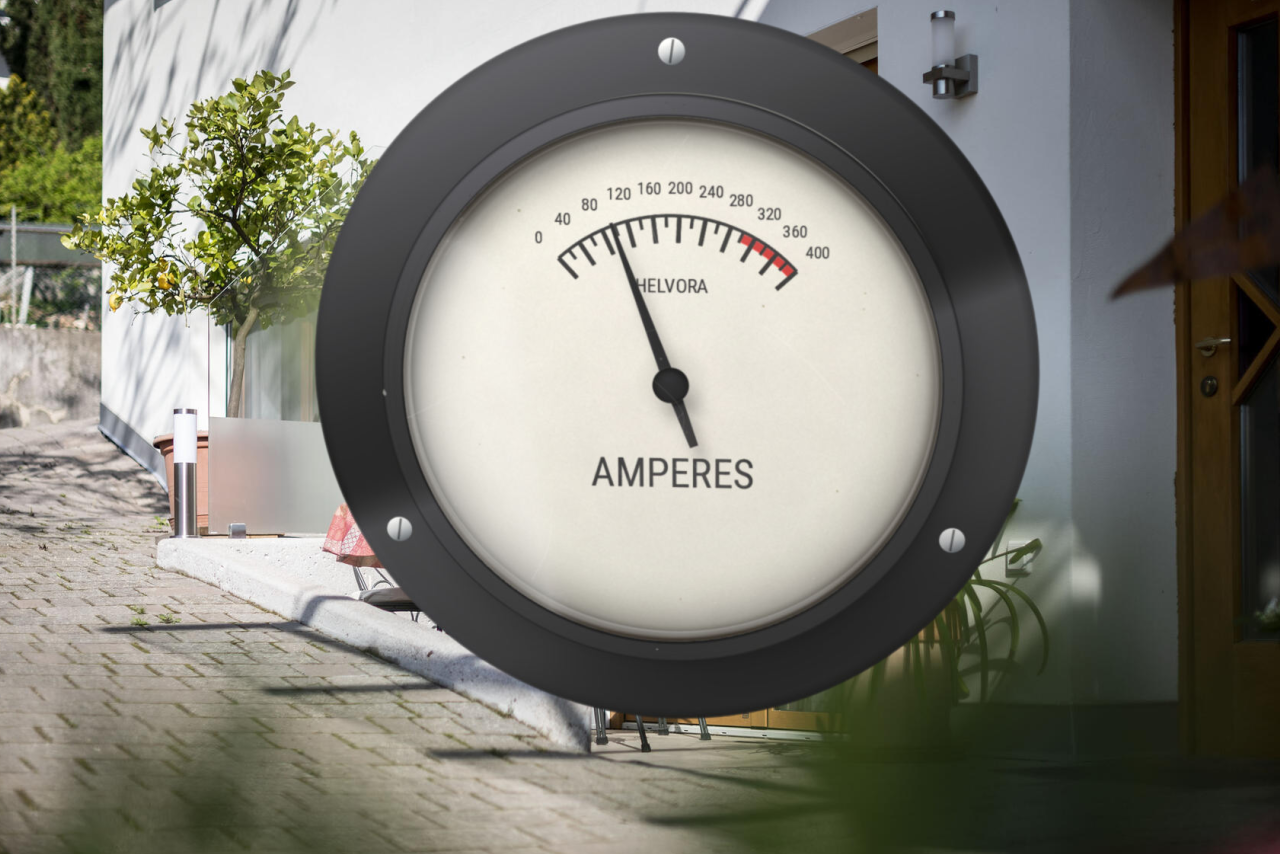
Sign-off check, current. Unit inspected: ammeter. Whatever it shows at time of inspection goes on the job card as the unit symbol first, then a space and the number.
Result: A 100
